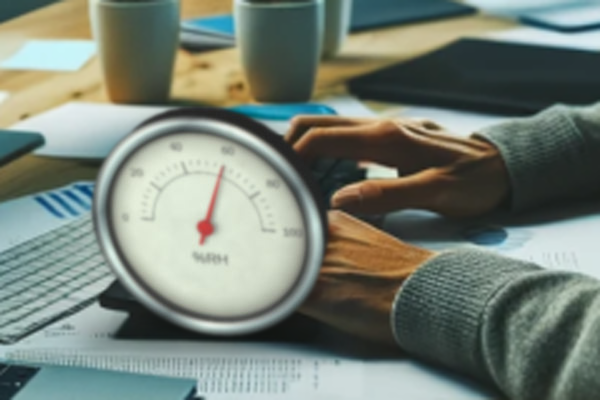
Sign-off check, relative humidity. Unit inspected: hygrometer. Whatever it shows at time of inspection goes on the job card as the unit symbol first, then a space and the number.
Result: % 60
